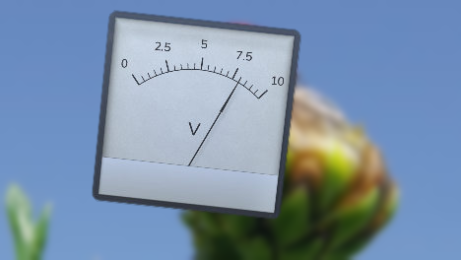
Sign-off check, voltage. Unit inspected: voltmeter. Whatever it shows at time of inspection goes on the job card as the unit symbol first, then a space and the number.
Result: V 8
